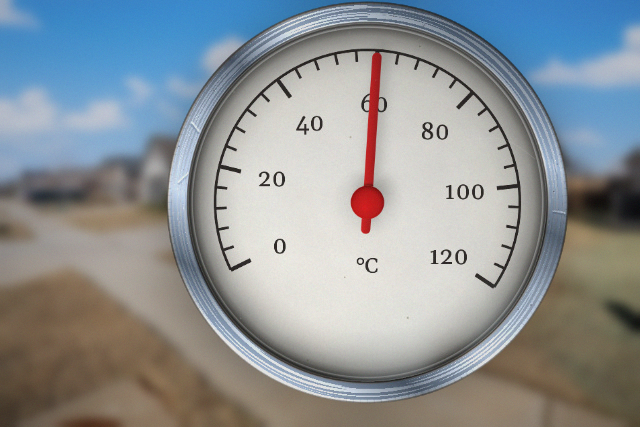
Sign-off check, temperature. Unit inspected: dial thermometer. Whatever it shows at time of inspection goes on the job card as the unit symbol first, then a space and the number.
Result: °C 60
